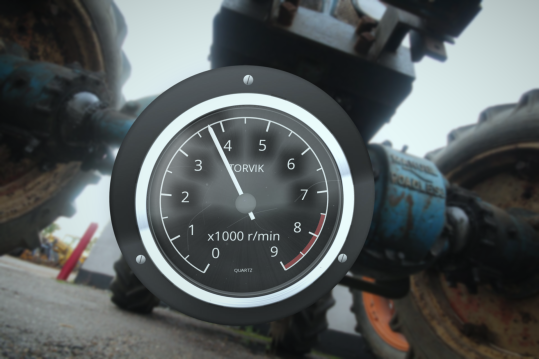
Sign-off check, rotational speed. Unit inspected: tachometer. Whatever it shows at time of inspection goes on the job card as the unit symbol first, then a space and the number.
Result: rpm 3750
